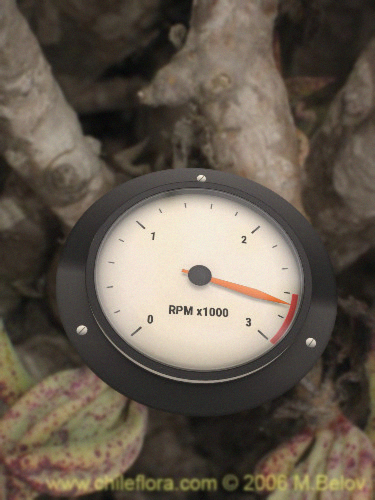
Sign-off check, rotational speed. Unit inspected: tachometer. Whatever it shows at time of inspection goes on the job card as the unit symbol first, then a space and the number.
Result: rpm 2700
